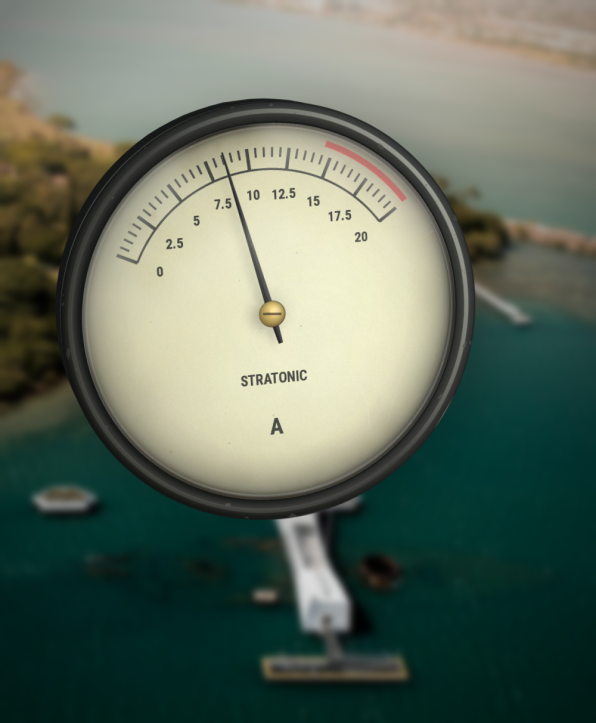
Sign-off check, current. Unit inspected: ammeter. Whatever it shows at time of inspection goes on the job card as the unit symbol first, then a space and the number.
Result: A 8.5
